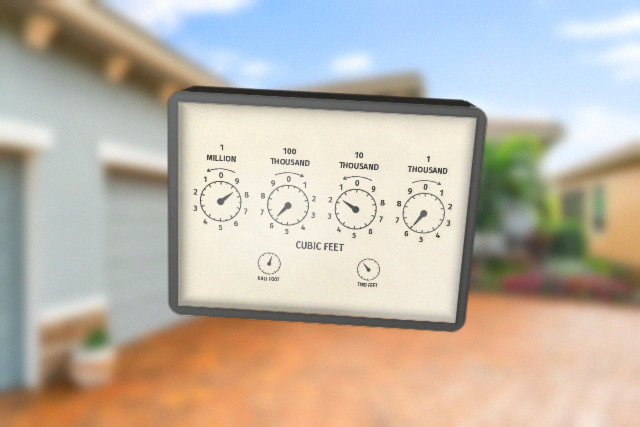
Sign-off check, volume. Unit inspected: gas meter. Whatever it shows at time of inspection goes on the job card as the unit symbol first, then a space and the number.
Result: ft³ 861600
